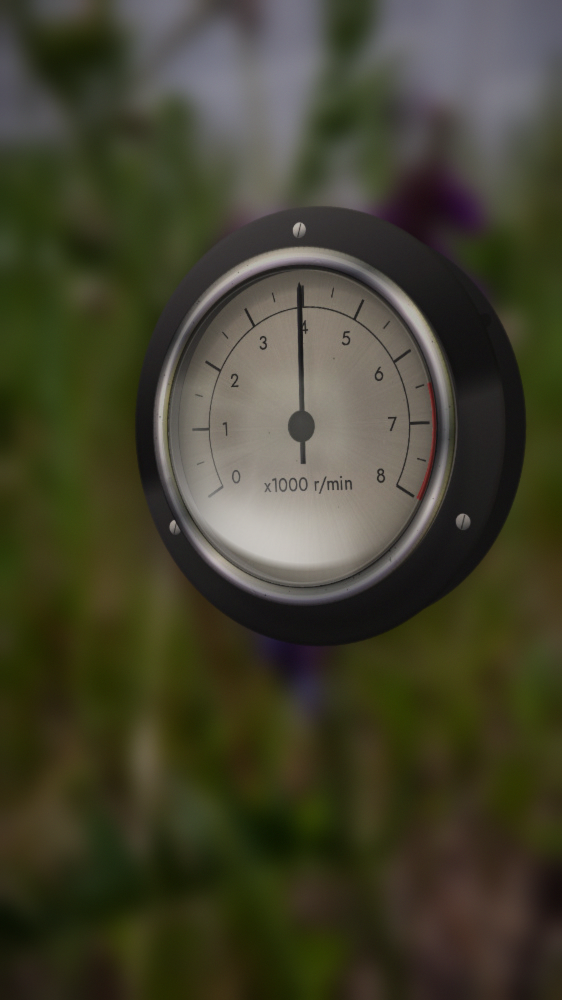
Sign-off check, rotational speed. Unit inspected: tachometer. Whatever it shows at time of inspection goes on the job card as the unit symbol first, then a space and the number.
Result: rpm 4000
